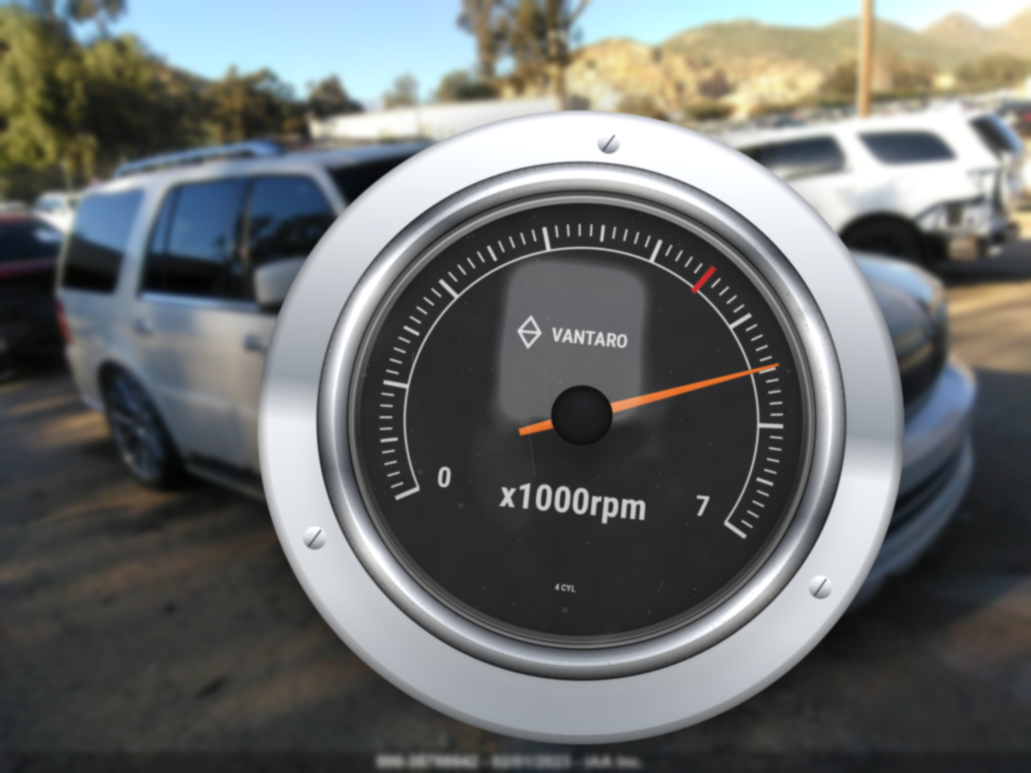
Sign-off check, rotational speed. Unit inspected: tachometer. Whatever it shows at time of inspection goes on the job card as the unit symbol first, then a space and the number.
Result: rpm 5500
